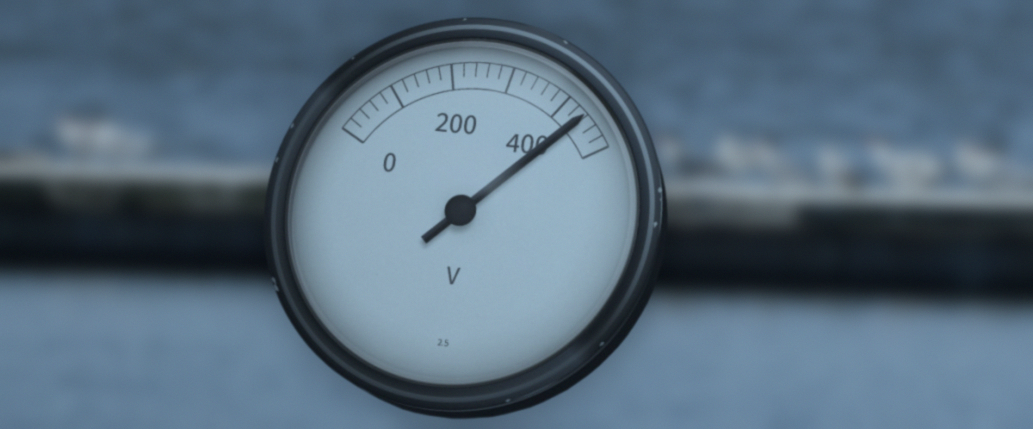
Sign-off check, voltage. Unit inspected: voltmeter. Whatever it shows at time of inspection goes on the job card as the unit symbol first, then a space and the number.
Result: V 440
